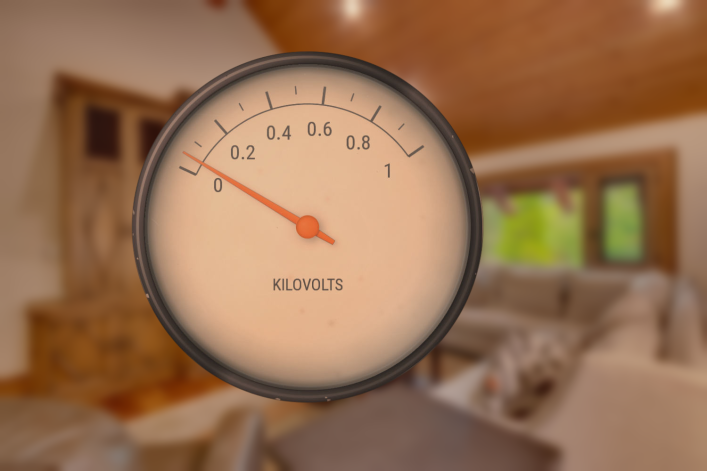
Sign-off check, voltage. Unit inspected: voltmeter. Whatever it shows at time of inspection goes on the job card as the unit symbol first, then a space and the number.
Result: kV 0.05
